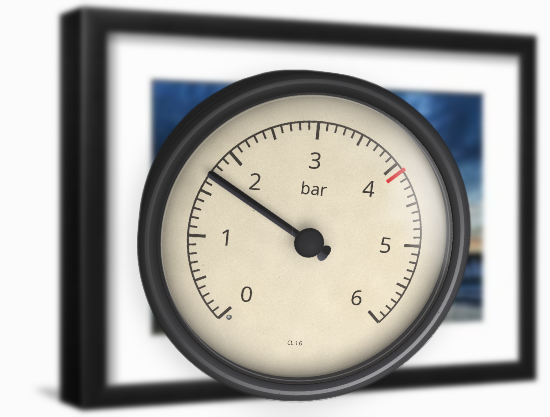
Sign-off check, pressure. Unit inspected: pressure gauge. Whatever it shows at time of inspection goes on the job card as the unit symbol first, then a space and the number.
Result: bar 1.7
